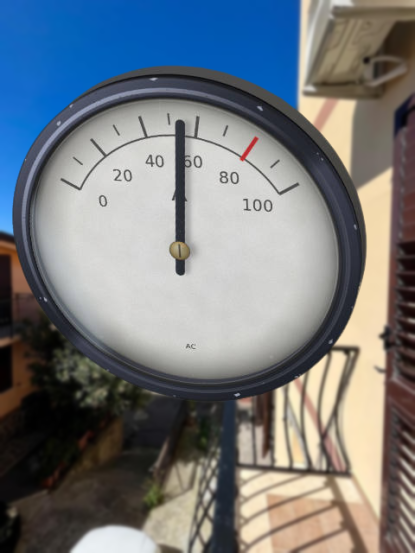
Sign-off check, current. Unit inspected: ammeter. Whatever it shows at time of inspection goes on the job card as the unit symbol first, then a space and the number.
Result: A 55
